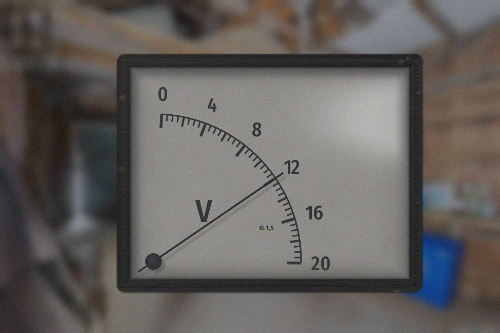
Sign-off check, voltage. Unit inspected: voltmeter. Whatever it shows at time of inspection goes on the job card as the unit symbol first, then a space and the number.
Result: V 12
